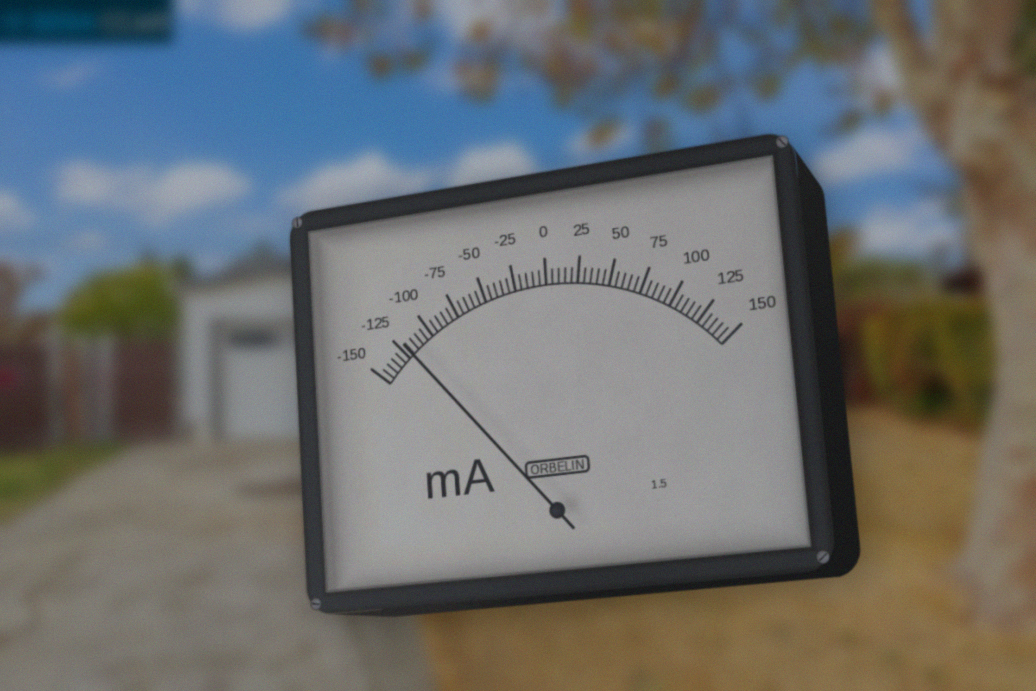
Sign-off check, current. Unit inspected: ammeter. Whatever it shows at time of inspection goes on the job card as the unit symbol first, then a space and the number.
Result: mA -120
